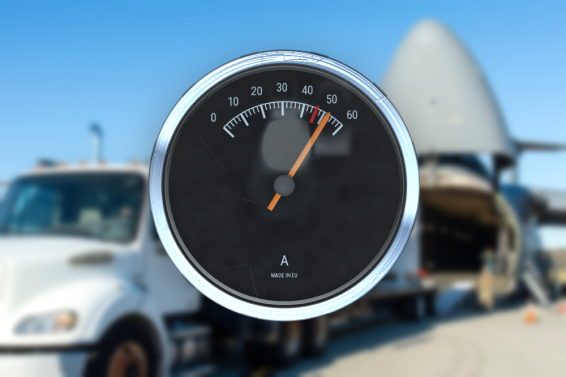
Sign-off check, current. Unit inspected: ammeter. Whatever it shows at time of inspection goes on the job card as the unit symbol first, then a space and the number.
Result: A 52
